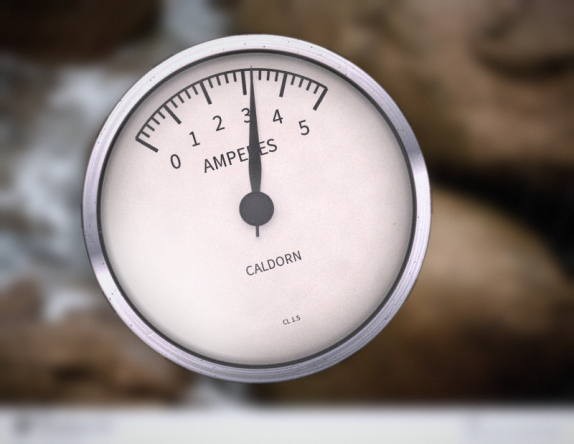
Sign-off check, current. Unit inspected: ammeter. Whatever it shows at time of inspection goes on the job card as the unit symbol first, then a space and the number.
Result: A 3.2
